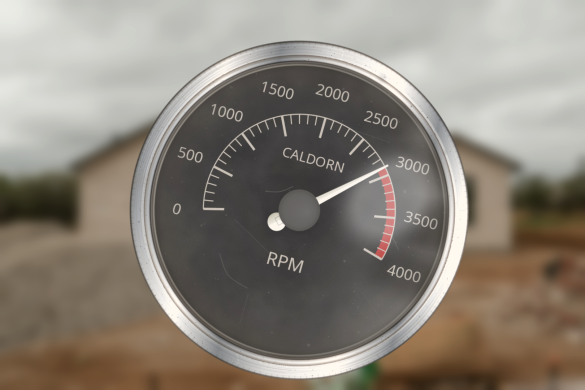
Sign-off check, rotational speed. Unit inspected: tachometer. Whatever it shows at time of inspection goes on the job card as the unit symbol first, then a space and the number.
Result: rpm 2900
